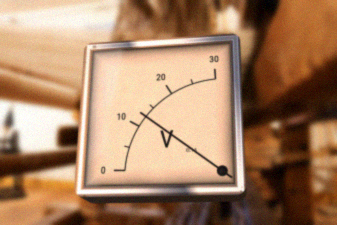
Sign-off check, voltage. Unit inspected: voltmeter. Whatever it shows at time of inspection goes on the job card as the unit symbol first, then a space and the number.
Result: V 12.5
